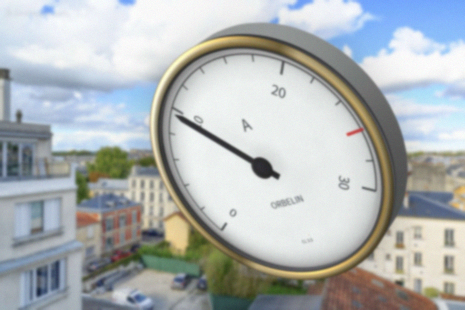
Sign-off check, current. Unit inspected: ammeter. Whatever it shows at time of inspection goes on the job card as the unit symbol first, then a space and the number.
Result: A 10
